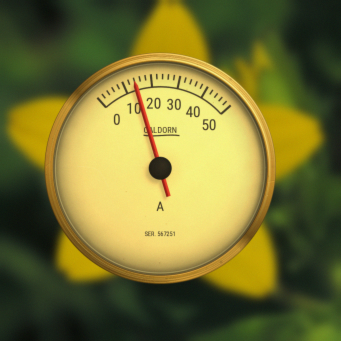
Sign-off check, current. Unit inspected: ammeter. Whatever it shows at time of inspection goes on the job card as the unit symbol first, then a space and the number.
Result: A 14
